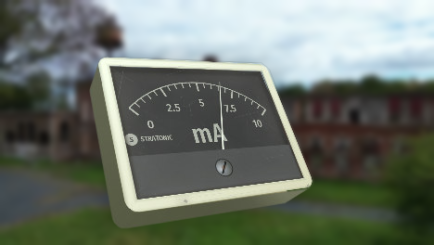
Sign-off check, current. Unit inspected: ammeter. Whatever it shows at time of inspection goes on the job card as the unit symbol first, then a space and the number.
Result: mA 6.5
